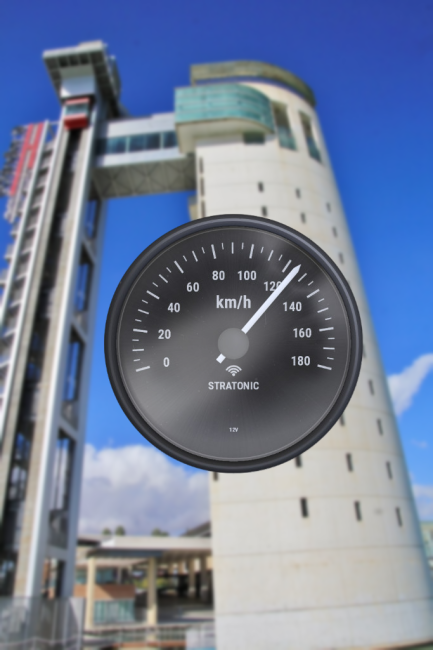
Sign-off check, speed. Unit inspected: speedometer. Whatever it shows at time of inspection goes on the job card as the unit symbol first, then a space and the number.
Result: km/h 125
